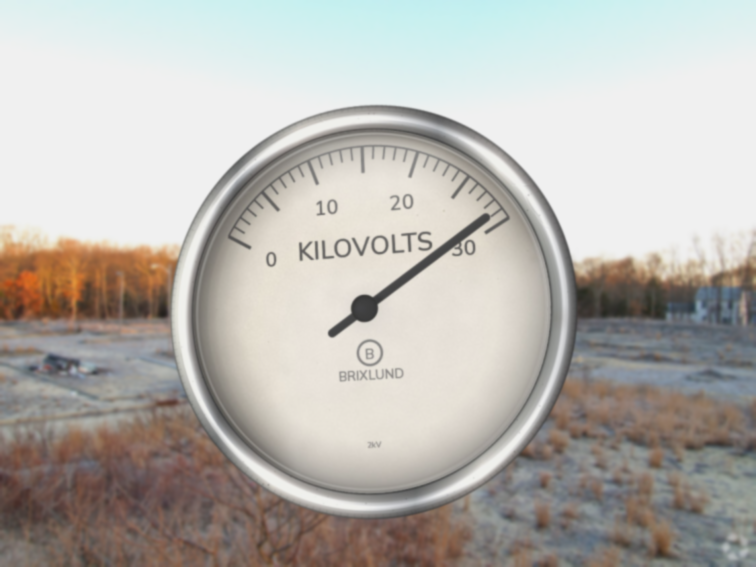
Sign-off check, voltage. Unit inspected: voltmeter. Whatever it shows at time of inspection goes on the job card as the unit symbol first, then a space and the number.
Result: kV 29
